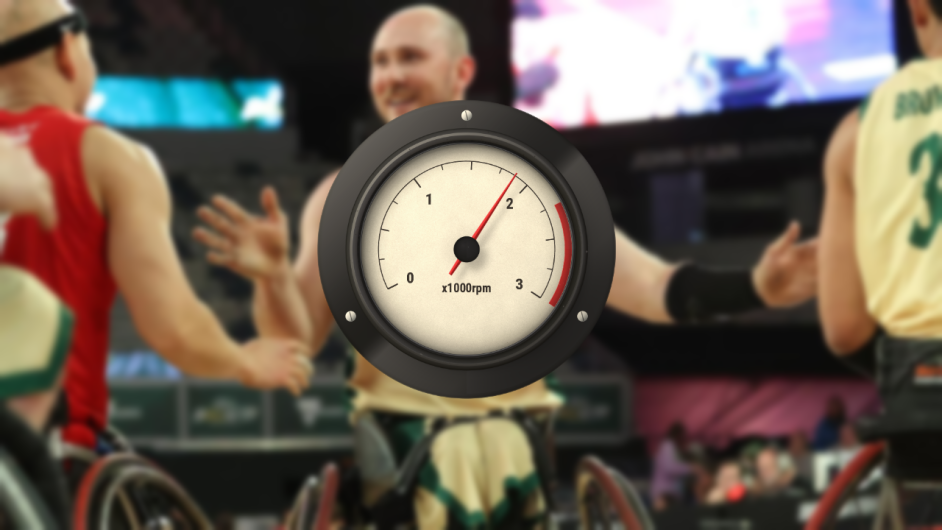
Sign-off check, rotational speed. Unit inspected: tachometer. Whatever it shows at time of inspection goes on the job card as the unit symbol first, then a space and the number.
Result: rpm 1875
